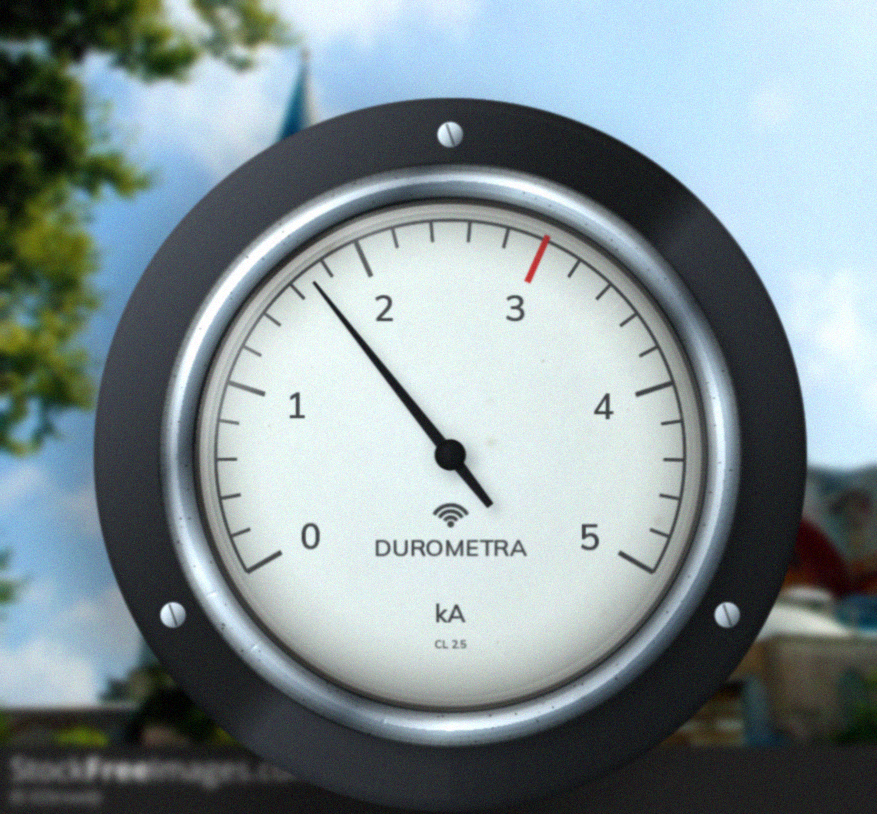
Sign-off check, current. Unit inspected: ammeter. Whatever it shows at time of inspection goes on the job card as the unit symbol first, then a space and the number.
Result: kA 1.7
